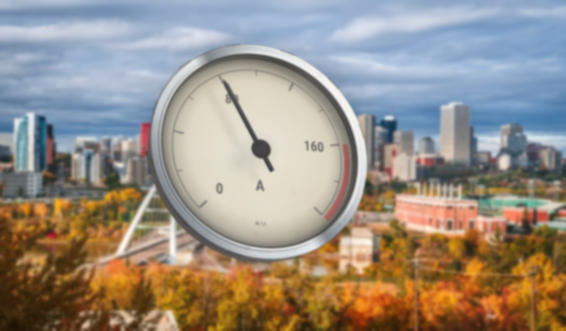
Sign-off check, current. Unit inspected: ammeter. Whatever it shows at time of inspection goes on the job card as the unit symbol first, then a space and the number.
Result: A 80
